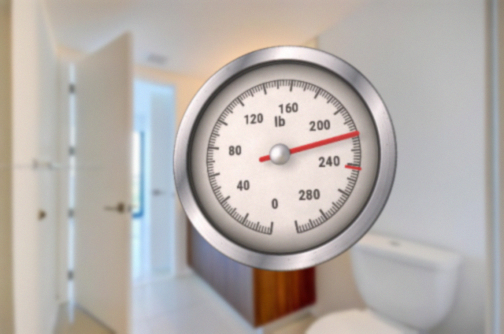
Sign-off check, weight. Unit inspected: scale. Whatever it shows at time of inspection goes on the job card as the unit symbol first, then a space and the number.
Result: lb 220
